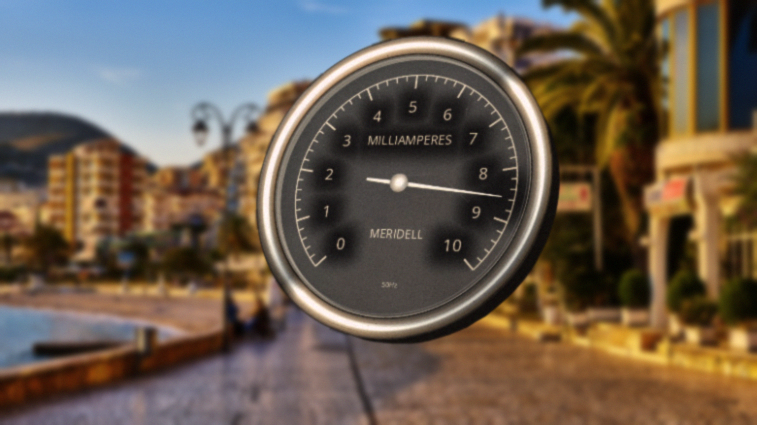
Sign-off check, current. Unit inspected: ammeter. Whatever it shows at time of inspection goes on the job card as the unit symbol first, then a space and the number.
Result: mA 8.6
